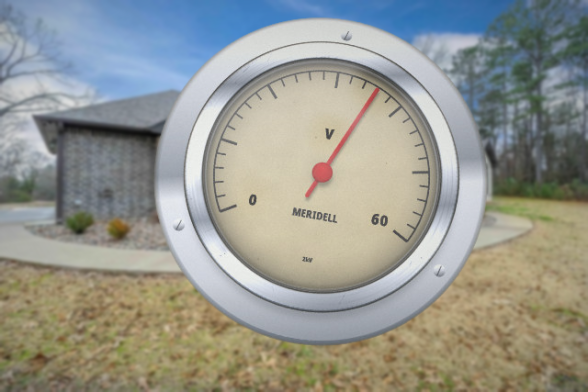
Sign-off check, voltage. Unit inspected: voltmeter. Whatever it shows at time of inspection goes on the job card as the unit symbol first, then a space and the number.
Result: V 36
